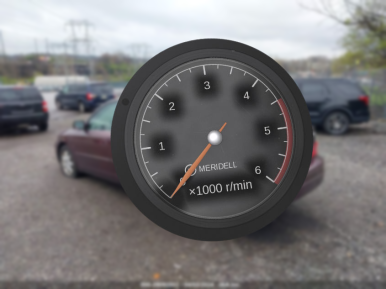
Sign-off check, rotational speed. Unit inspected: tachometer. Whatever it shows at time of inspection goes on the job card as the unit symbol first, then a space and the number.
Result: rpm 0
